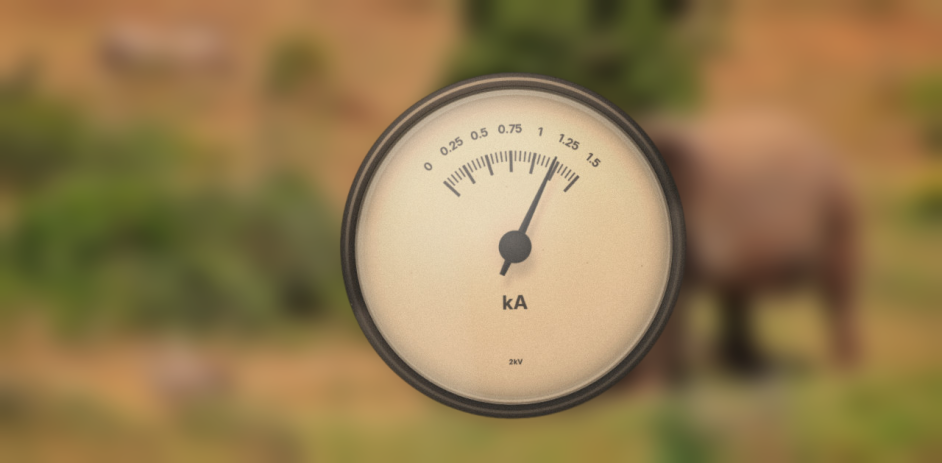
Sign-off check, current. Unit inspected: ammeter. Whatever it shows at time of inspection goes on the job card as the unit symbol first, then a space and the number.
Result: kA 1.2
